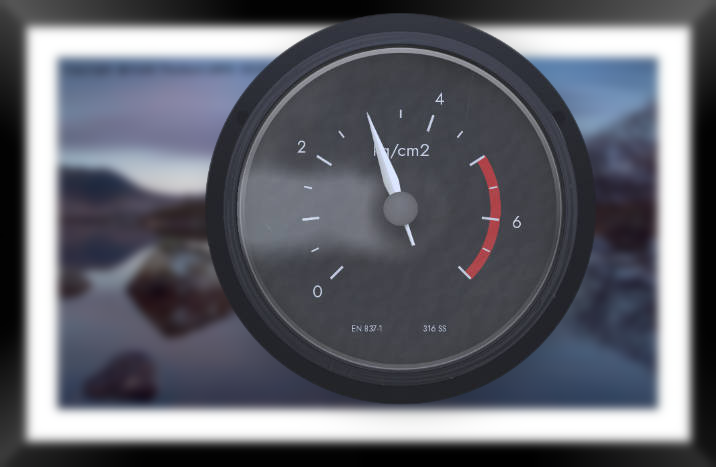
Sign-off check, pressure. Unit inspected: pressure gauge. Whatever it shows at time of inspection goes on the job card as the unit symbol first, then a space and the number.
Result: kg/cm² 3
